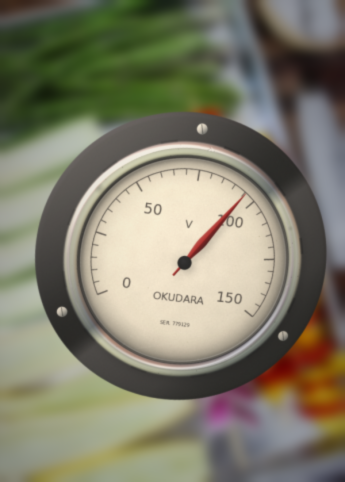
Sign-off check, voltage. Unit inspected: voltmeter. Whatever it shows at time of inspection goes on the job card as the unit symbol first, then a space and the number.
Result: V 95
